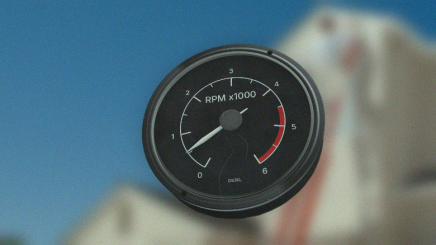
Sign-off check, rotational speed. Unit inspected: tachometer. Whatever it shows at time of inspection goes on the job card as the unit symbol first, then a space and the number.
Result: rpm 500
